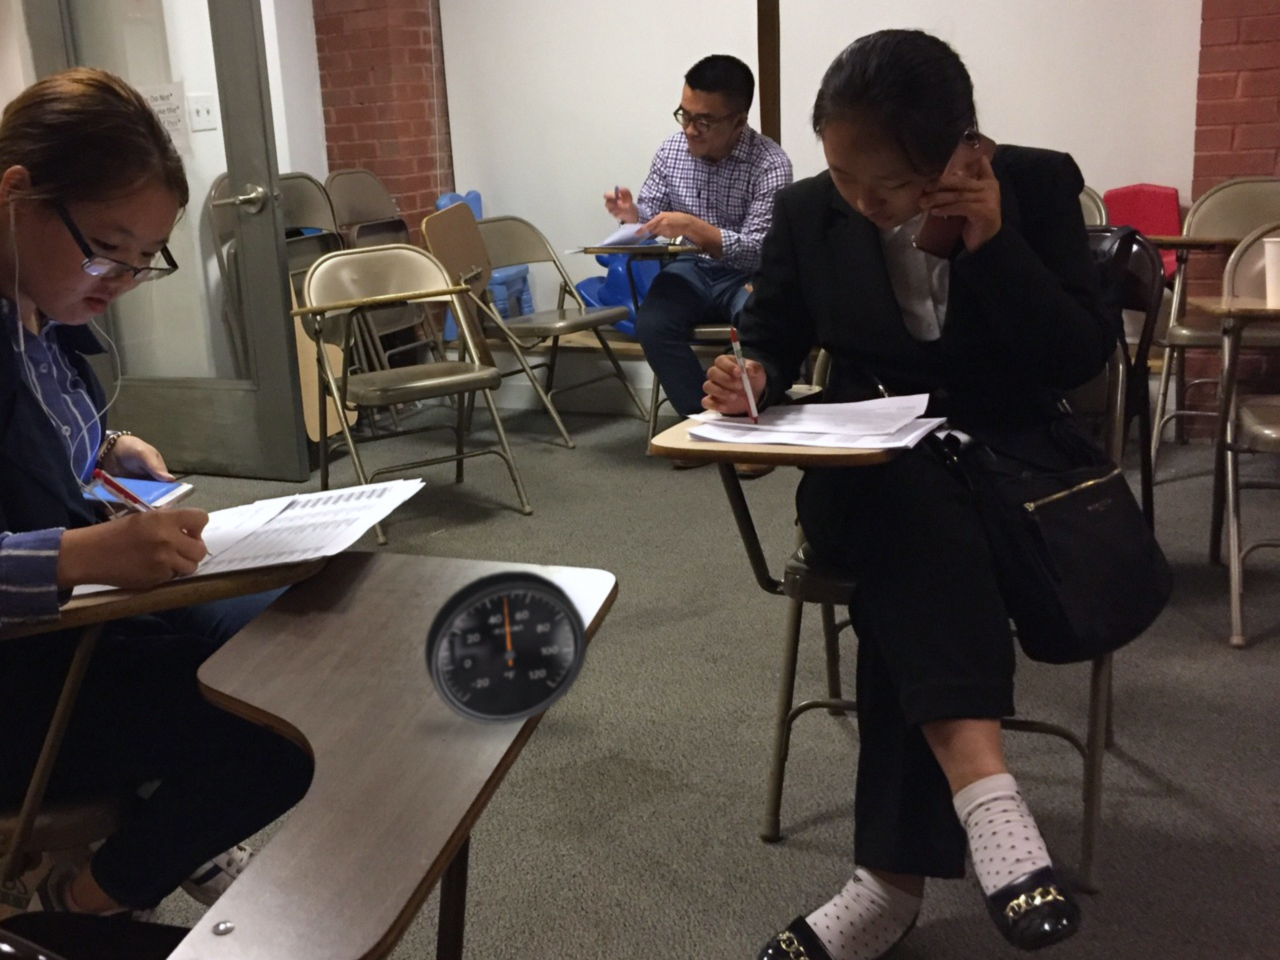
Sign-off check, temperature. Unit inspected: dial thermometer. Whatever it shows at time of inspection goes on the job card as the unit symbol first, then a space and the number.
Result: °F 48
